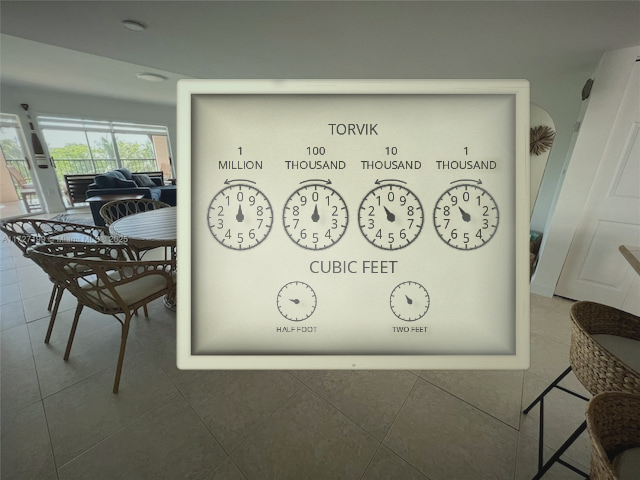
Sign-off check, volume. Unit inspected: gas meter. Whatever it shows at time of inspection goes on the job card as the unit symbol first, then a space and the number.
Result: ft³ 900
